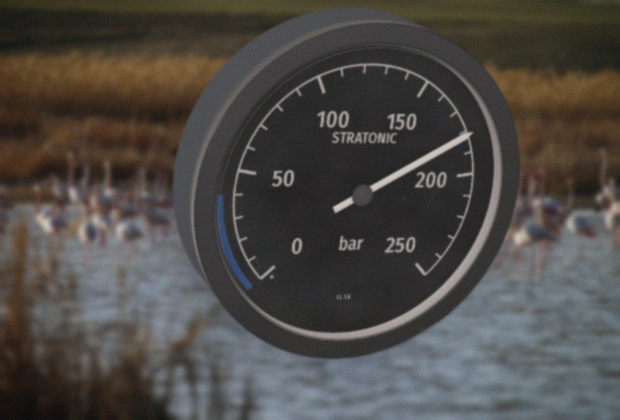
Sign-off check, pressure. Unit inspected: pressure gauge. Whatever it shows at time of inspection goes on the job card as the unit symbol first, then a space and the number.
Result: bar 180
